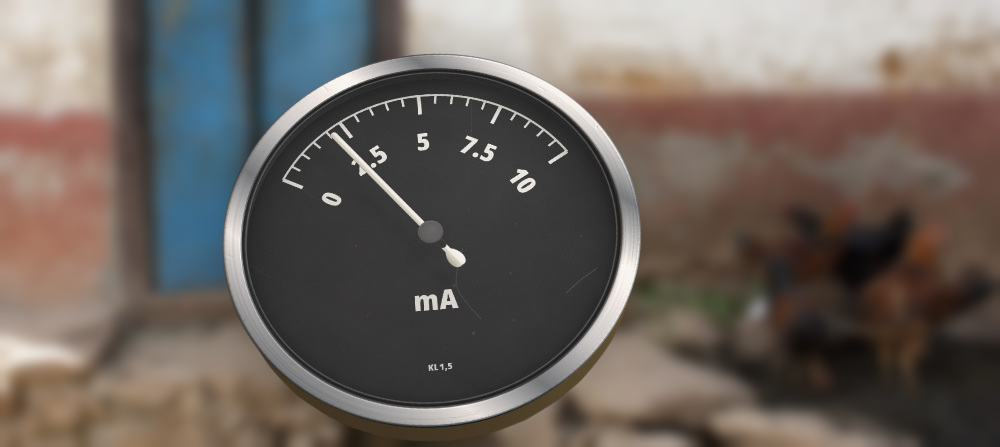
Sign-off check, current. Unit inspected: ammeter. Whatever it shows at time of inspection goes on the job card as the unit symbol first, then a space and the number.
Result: mA 2
